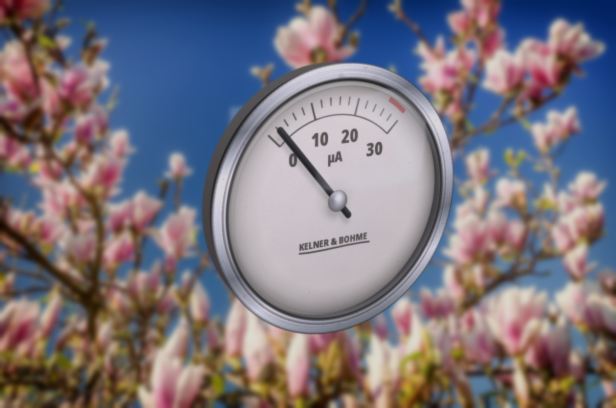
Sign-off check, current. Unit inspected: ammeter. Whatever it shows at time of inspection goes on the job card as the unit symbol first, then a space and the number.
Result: µA 2
